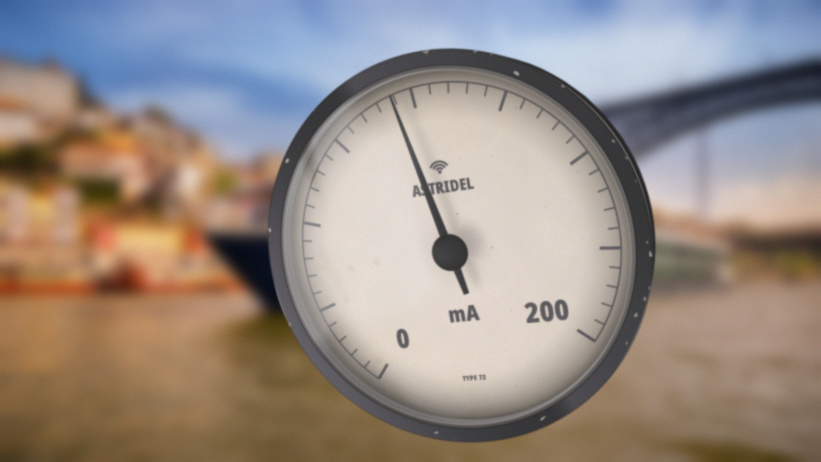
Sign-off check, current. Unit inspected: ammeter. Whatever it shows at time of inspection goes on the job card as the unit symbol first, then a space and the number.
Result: mA 95
